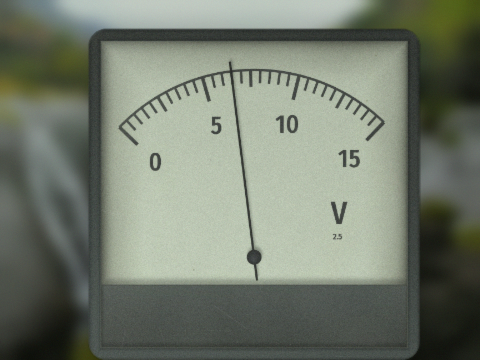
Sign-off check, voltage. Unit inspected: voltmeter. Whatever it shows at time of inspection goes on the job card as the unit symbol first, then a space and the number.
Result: V 6.5
